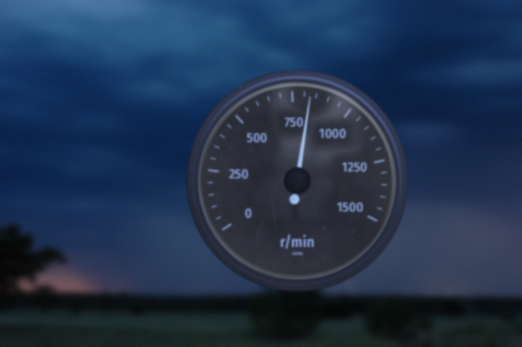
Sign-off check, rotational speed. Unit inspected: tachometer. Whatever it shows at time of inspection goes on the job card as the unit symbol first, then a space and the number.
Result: rpm 825
